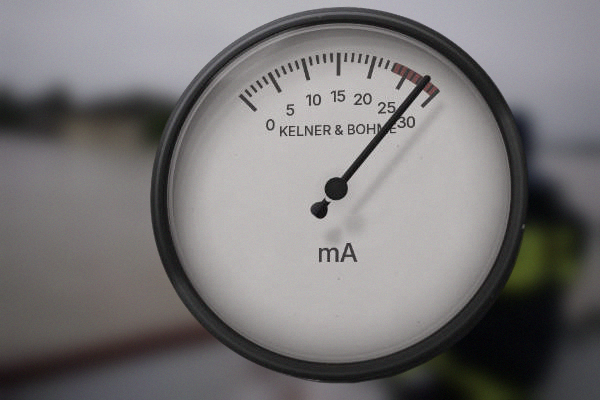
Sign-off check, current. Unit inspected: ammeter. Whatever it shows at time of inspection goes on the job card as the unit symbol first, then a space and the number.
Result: mA 28
